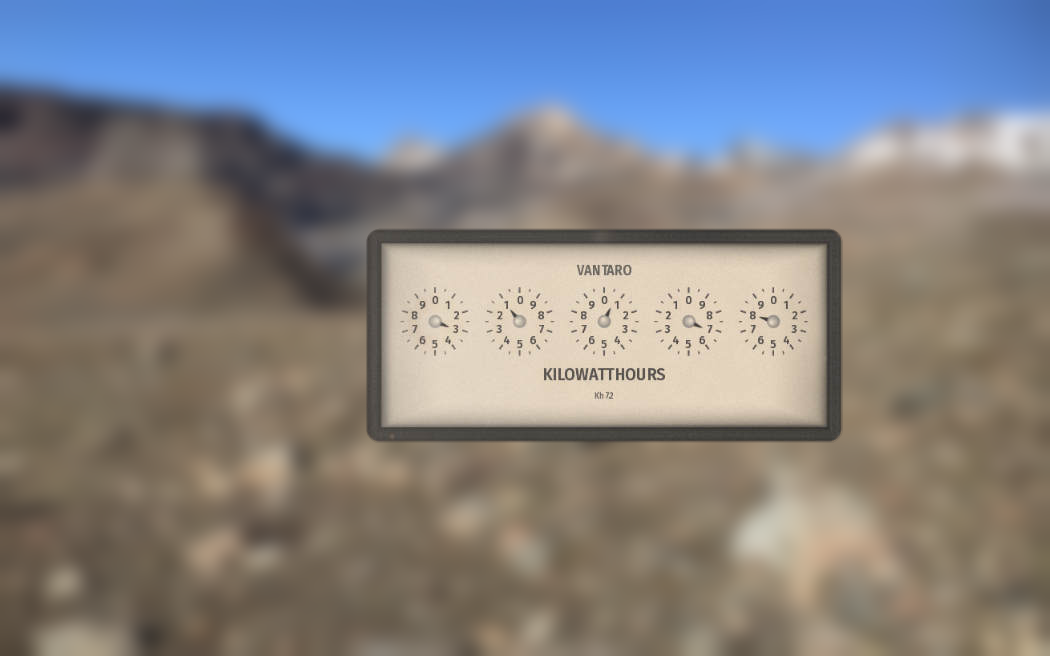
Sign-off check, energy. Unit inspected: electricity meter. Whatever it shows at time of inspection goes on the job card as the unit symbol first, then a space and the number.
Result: kWh 31068
